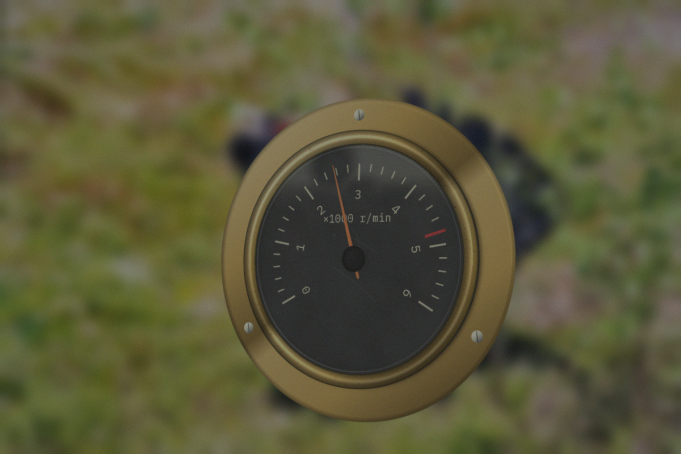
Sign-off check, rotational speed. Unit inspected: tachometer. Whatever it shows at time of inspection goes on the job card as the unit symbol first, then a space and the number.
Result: rpm 2600
